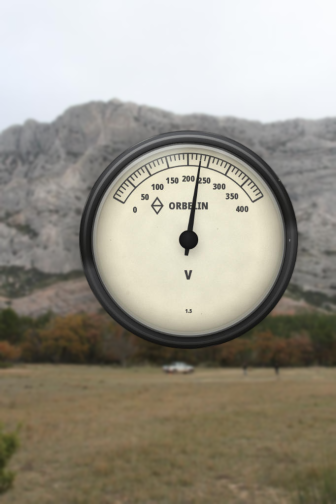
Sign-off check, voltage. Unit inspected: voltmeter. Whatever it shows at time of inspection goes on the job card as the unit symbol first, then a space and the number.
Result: V 230
